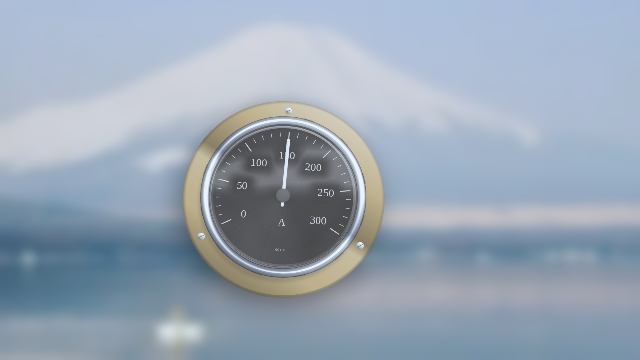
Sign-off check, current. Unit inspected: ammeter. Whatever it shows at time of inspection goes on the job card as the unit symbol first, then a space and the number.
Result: A 150
